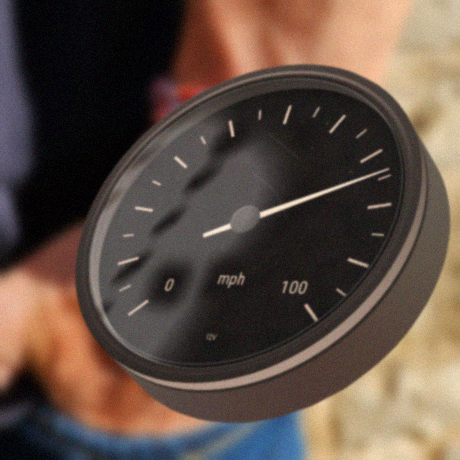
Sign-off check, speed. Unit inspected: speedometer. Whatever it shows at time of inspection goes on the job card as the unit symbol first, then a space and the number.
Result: mph 75
